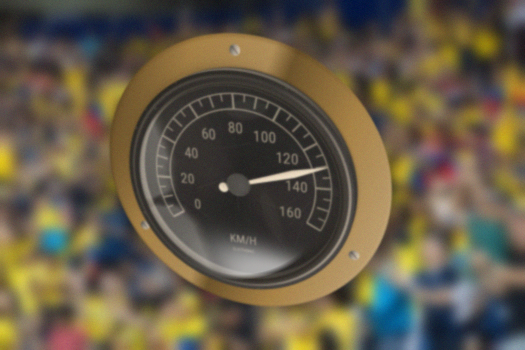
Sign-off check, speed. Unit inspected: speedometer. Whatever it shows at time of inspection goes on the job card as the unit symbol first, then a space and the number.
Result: km/h 130
